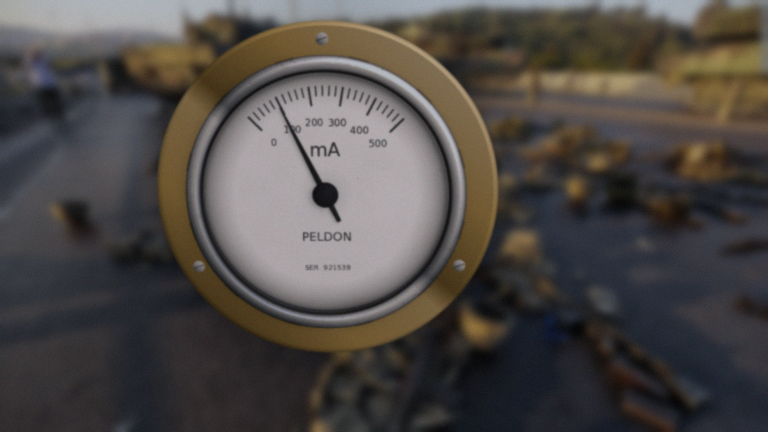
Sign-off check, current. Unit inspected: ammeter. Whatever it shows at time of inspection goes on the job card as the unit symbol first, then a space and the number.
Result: mA 100
